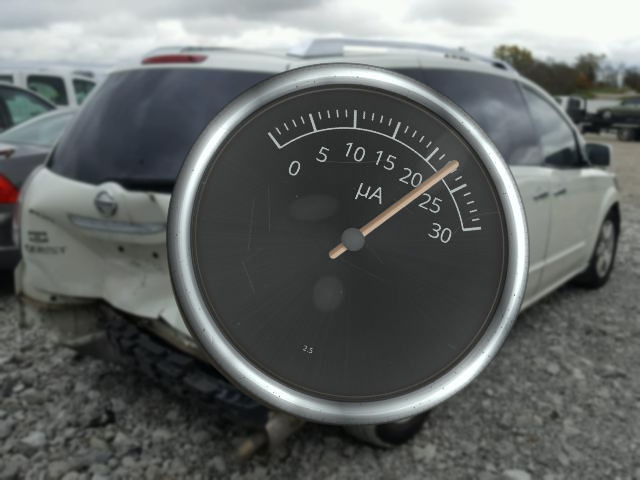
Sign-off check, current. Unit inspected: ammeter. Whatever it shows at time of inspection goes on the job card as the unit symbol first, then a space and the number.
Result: µA 22.5
